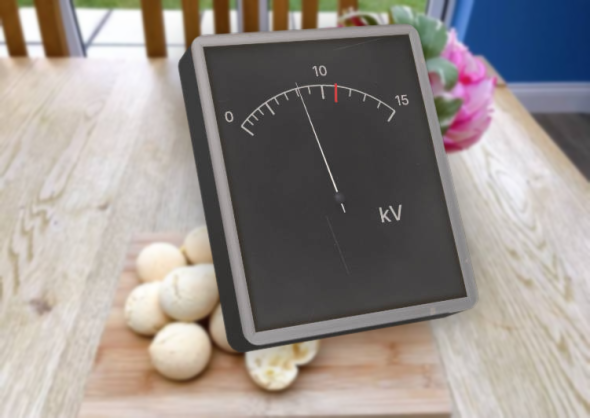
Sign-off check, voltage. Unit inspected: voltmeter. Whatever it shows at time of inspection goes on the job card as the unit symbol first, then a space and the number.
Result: kV 8
